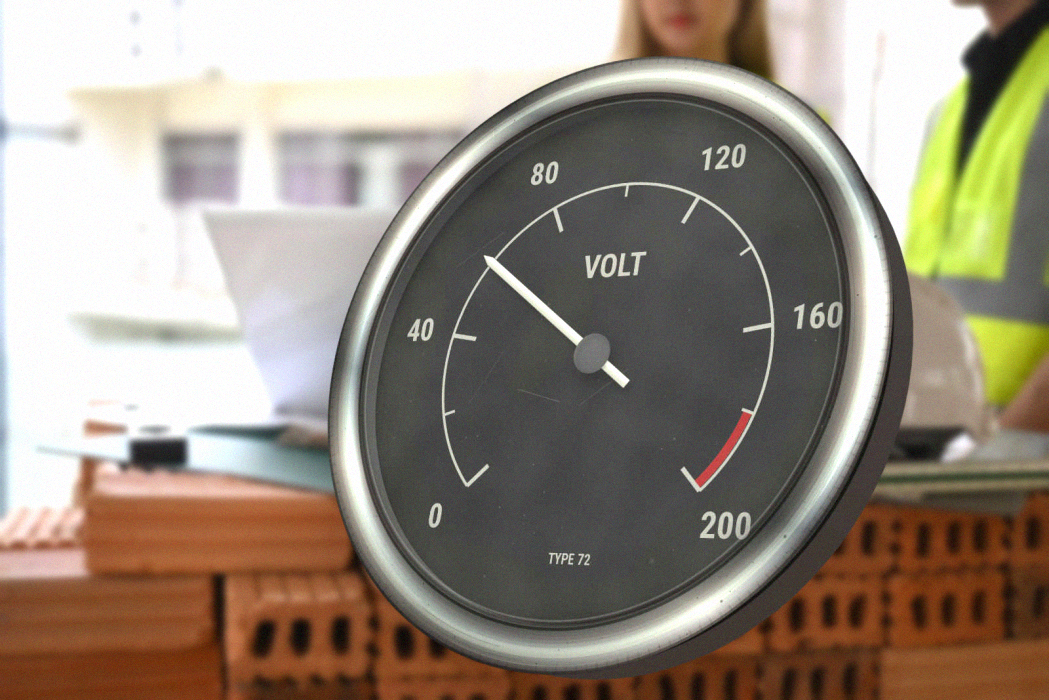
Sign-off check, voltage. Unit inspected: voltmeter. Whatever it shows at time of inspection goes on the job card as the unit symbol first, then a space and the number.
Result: V 60
